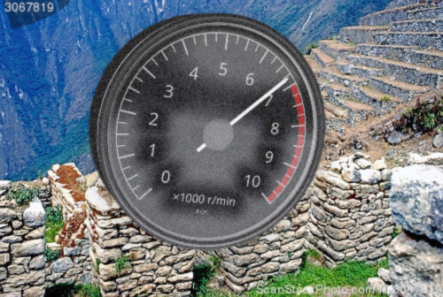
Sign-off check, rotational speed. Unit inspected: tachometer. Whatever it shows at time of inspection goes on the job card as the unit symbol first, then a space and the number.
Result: rpm 6750
